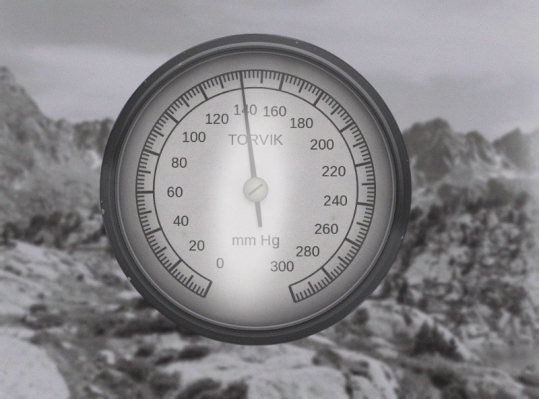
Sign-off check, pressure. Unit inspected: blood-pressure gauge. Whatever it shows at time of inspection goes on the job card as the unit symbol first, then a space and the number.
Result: mmHg 140
